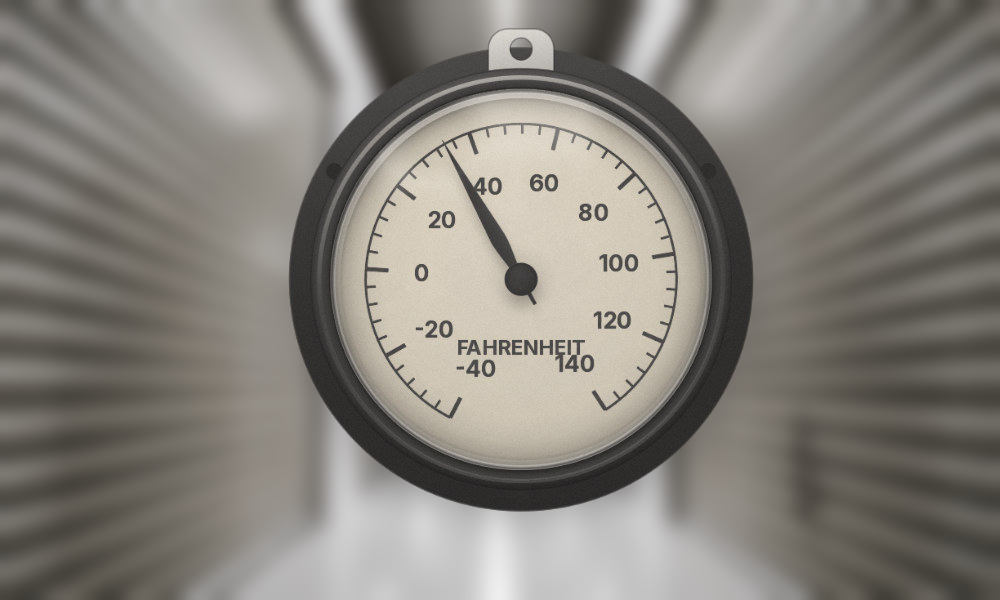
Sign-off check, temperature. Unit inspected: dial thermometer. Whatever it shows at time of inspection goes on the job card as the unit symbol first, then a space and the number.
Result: °F 34
